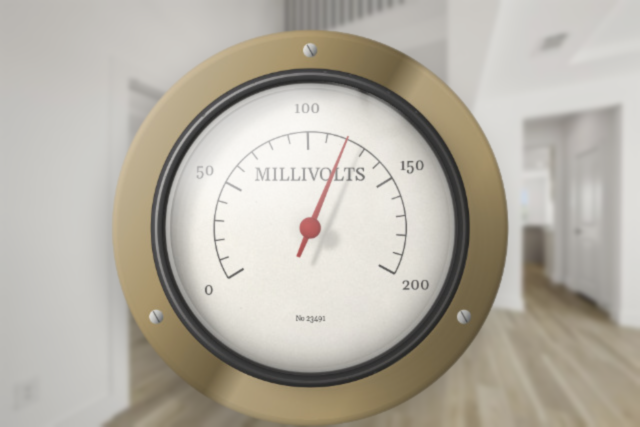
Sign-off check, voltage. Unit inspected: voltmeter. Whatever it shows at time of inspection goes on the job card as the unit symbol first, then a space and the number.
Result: mV 120
